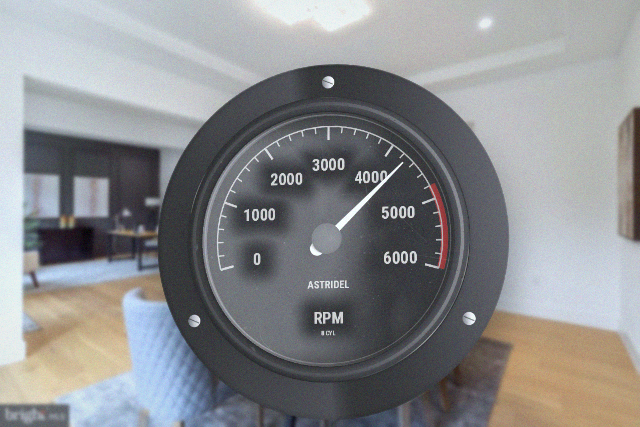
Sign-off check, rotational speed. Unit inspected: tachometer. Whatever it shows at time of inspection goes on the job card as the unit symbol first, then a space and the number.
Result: rpm 4300
